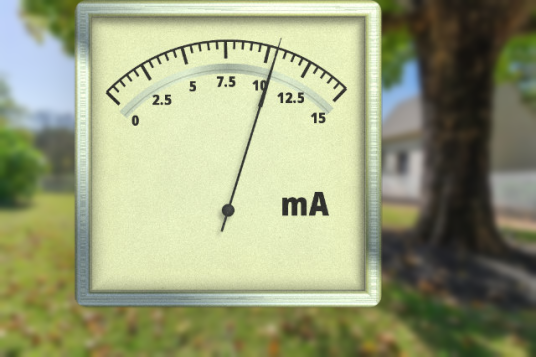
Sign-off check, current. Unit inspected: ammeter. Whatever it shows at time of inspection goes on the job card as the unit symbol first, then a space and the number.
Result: mA 10.5
